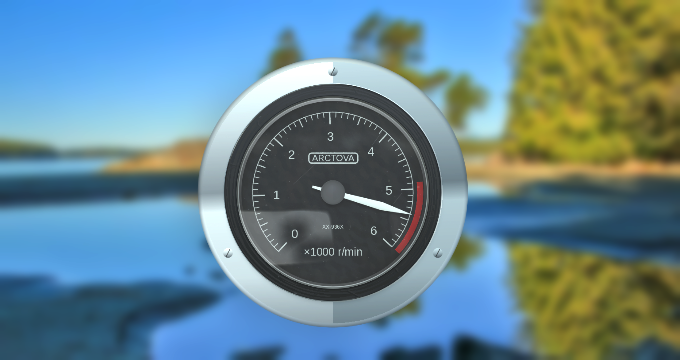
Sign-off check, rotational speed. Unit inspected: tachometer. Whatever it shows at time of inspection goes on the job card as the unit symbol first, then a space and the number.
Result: rpm 5400
